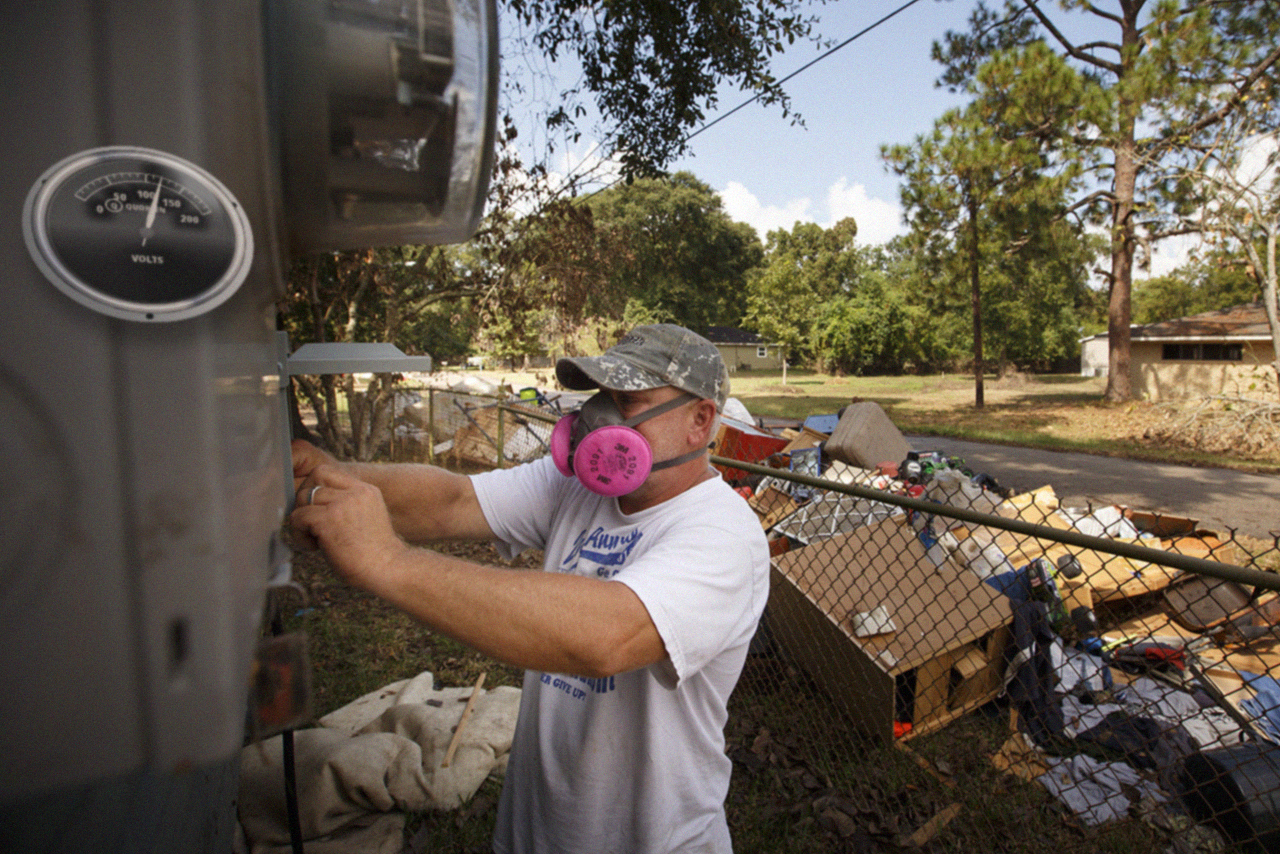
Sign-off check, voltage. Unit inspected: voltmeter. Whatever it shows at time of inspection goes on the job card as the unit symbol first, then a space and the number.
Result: V 120
